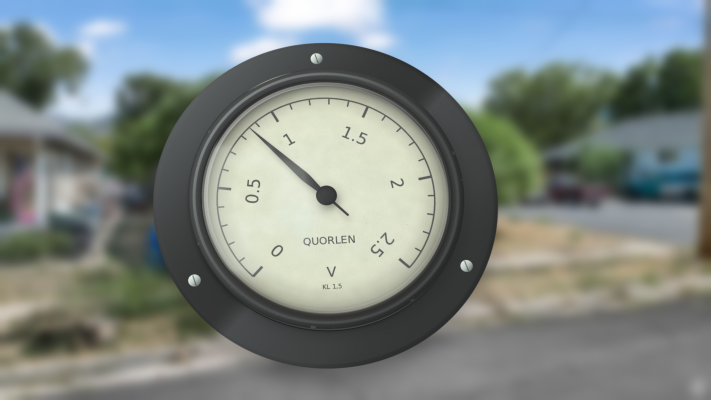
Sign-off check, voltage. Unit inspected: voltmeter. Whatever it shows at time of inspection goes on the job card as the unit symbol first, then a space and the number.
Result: V 0.85
